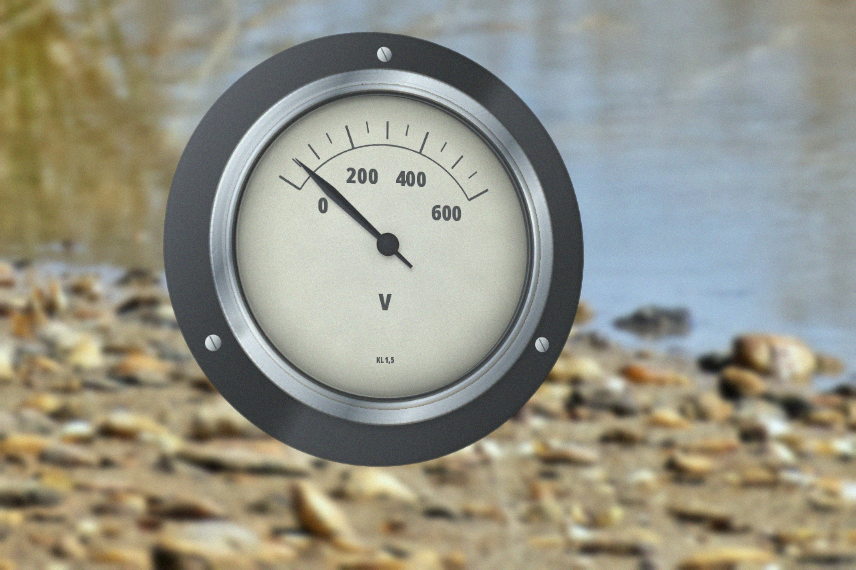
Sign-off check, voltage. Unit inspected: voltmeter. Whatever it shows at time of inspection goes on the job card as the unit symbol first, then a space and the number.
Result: V 50
